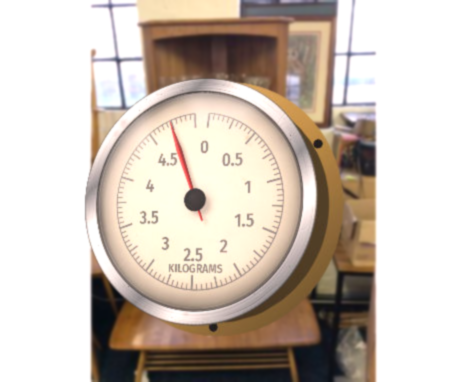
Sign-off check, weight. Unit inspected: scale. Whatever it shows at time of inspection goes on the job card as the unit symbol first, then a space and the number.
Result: kg 4.75
